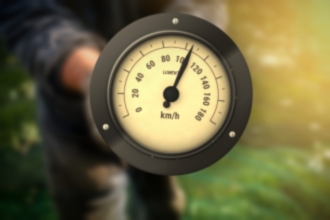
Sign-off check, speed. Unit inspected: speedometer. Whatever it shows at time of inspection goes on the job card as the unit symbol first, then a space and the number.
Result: km/h 105
